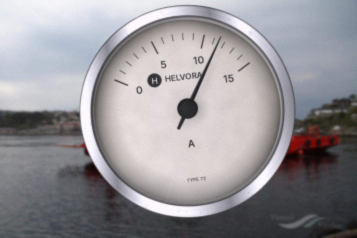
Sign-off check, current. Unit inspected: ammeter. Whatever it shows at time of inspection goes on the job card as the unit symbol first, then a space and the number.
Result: A 11.5
